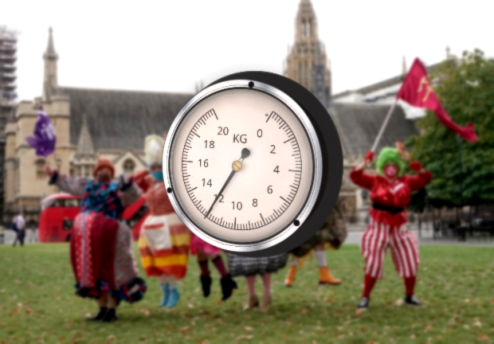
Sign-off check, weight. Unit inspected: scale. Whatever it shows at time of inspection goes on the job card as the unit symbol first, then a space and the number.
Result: kg 12
